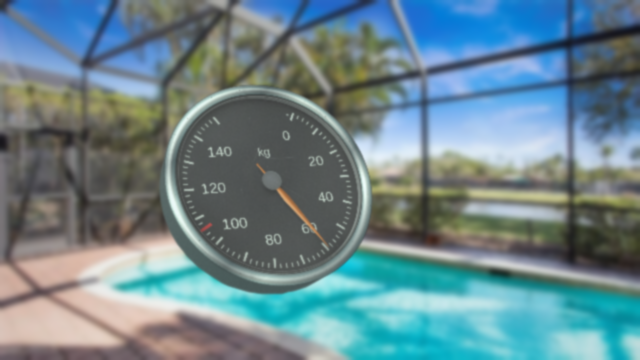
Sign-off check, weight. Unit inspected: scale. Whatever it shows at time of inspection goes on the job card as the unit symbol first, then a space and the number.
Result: kg 60
